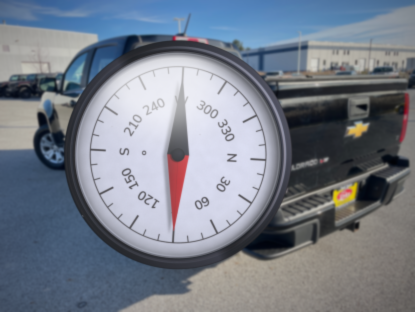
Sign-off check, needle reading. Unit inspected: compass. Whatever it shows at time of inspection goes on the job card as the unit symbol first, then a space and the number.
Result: ° 90
